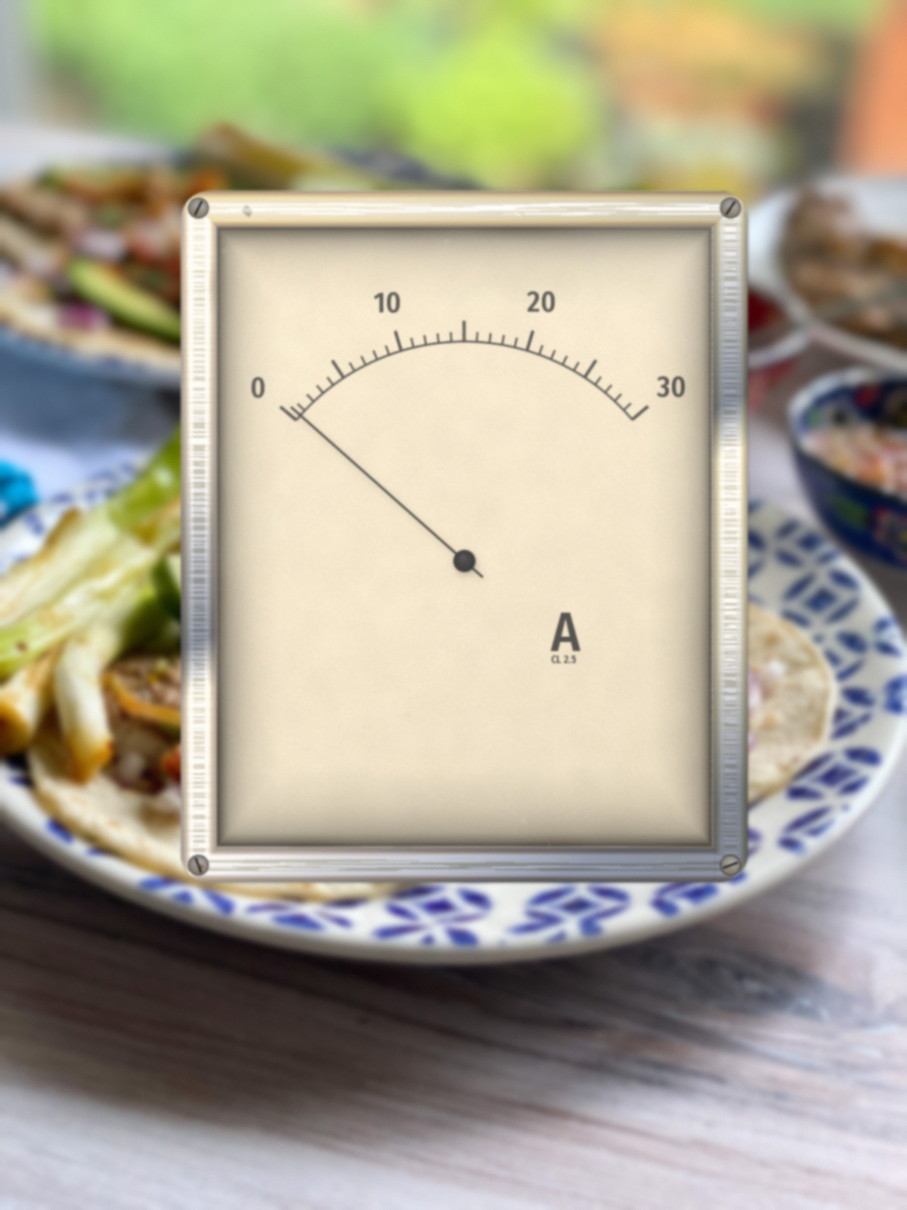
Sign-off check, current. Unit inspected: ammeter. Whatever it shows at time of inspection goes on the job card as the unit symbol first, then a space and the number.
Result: A 0.5
